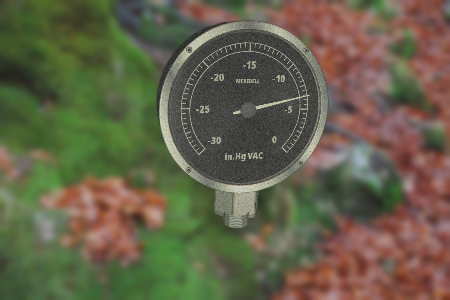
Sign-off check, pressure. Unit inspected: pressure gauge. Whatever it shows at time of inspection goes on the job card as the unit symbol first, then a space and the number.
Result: inHg -6.5
